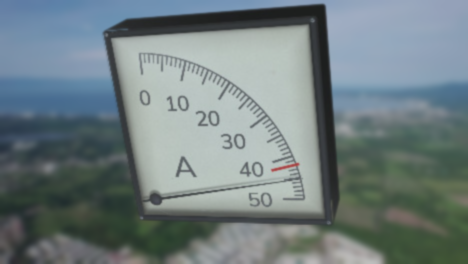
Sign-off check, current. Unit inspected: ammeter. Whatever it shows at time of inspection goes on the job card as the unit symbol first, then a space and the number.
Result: A 45
